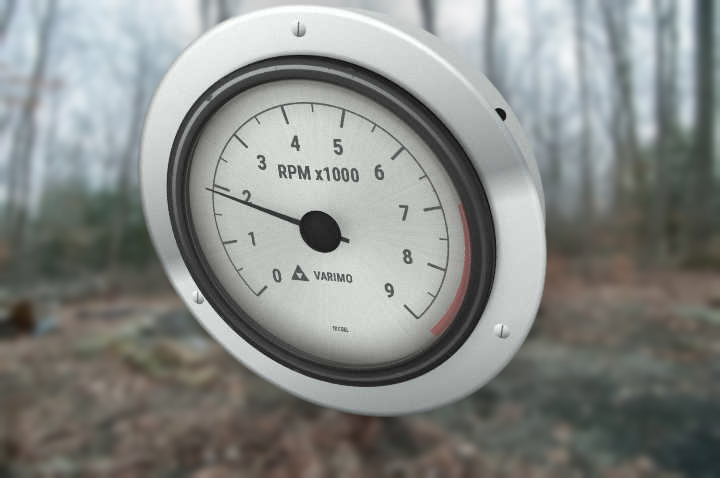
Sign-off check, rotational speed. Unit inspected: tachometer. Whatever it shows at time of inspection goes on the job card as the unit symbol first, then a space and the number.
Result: rpm 2000
